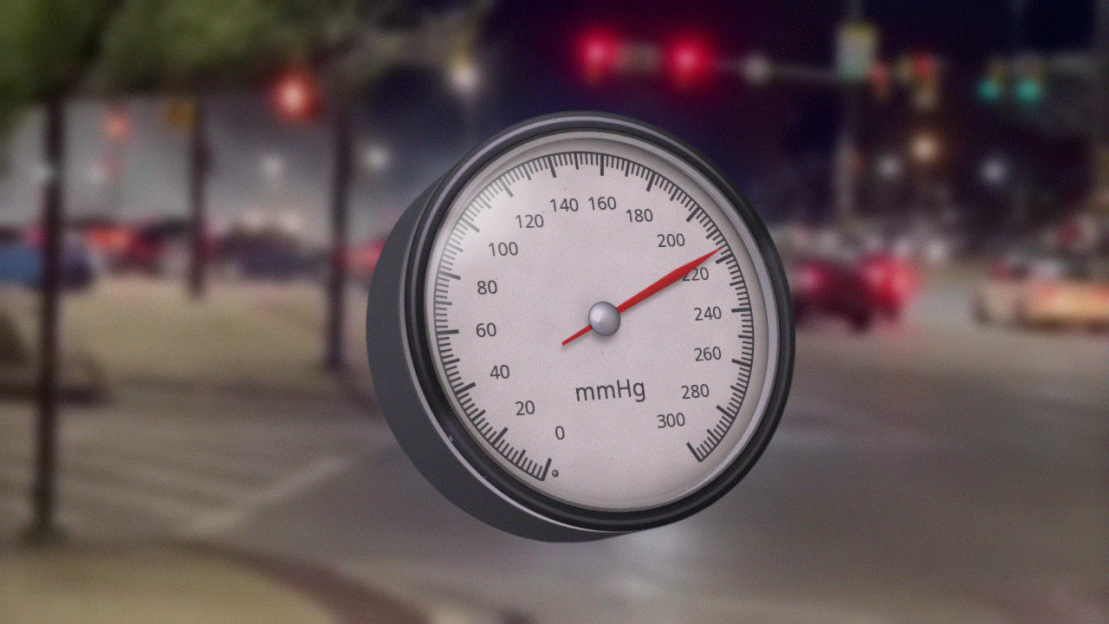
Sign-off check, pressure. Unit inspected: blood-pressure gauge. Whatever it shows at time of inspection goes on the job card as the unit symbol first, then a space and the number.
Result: mmHg 216
